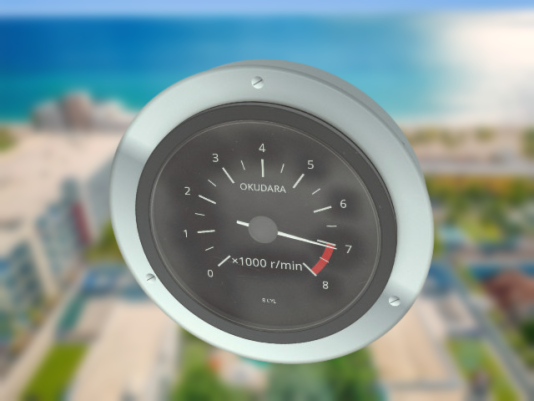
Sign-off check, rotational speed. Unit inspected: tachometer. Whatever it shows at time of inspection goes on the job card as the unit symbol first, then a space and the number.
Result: rpm 7000
